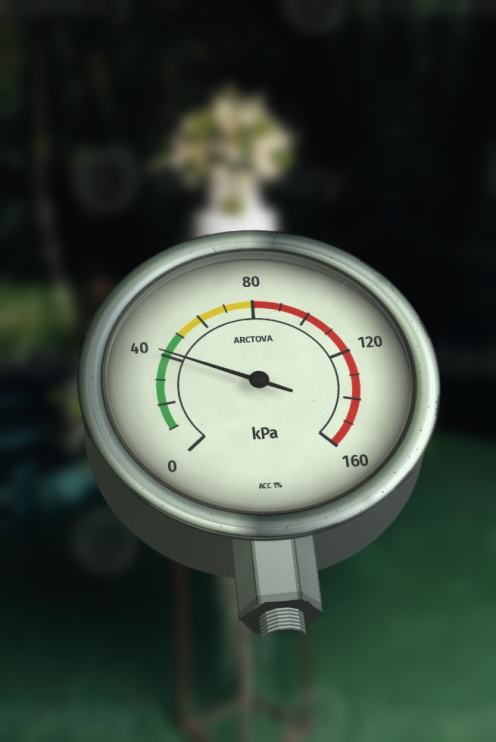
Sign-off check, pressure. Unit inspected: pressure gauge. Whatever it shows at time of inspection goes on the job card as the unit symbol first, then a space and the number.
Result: kPa 40
